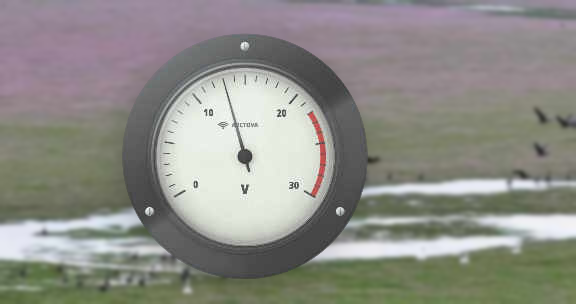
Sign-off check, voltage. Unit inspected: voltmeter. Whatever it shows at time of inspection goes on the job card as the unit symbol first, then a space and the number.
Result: V 13
